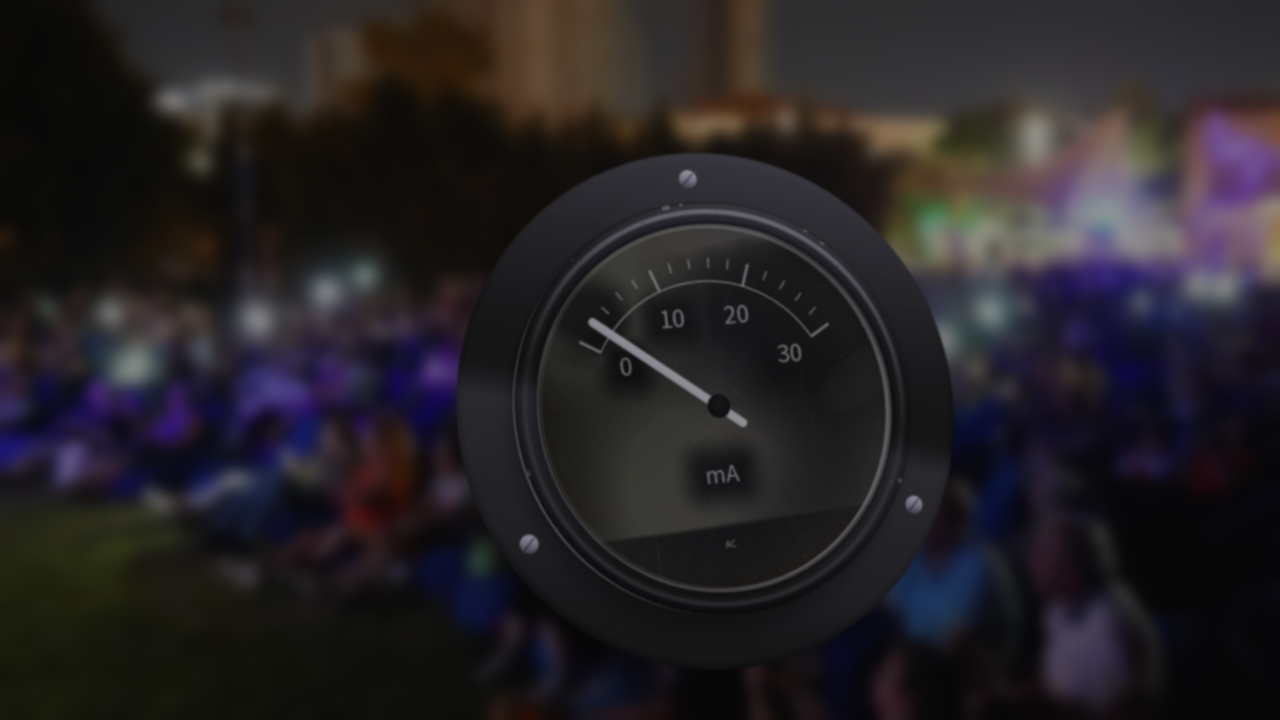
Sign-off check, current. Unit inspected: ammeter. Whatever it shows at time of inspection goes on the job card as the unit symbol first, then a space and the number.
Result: mA 2
